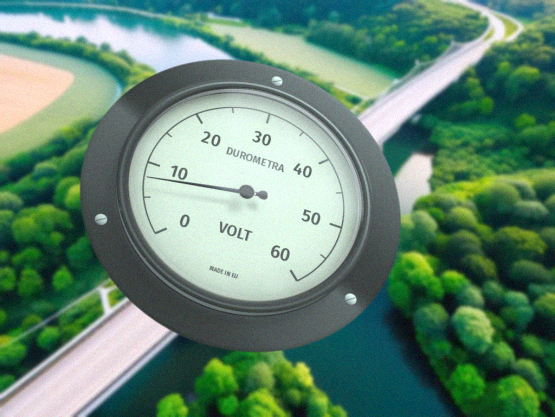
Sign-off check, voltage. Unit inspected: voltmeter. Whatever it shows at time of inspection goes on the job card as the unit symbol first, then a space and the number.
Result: V 7.5
